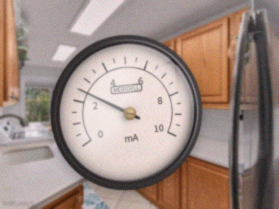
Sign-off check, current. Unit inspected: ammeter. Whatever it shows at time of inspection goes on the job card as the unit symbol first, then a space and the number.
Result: mA 2.5
